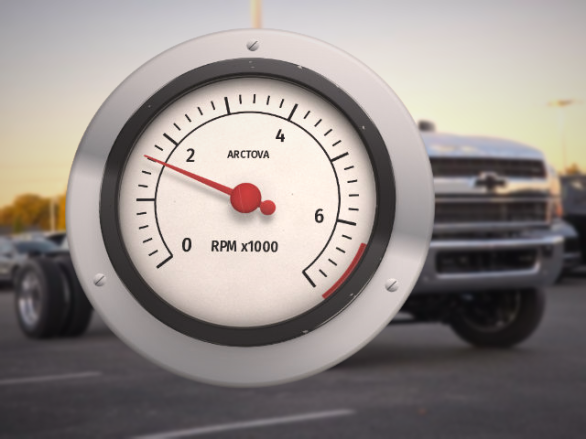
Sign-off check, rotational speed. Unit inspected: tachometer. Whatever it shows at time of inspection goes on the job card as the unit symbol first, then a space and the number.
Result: rpm 1600
